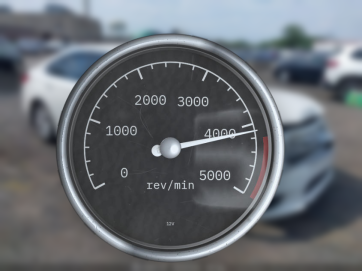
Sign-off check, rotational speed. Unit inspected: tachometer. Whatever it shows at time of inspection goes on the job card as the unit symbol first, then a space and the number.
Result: rpm 4100
